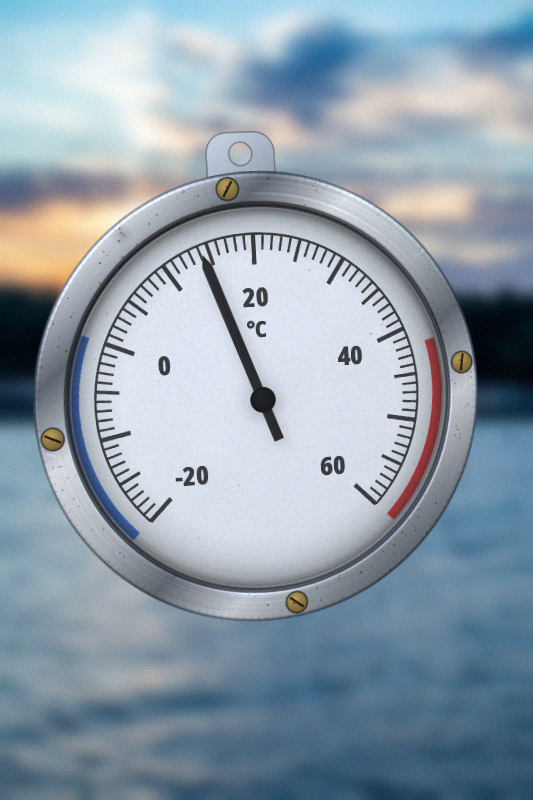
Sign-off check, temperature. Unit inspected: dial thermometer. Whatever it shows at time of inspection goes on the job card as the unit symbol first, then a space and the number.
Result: °C 14
